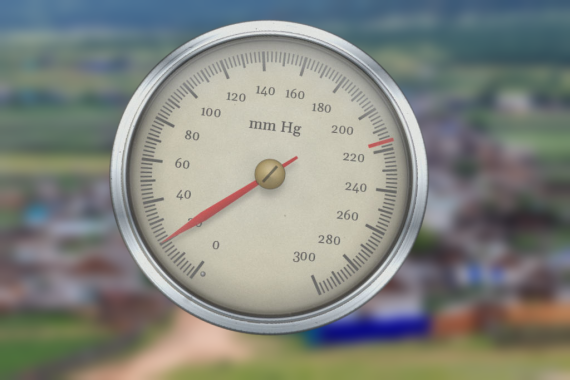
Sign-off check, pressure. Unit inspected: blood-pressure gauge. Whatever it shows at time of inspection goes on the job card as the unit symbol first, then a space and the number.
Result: mmHg 20
